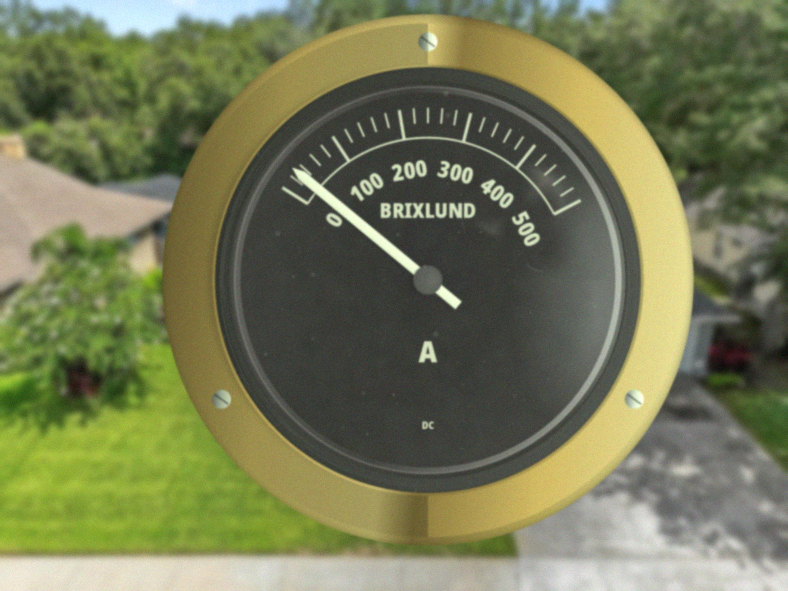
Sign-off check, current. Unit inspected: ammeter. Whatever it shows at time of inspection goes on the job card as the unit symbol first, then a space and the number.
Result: A 30
